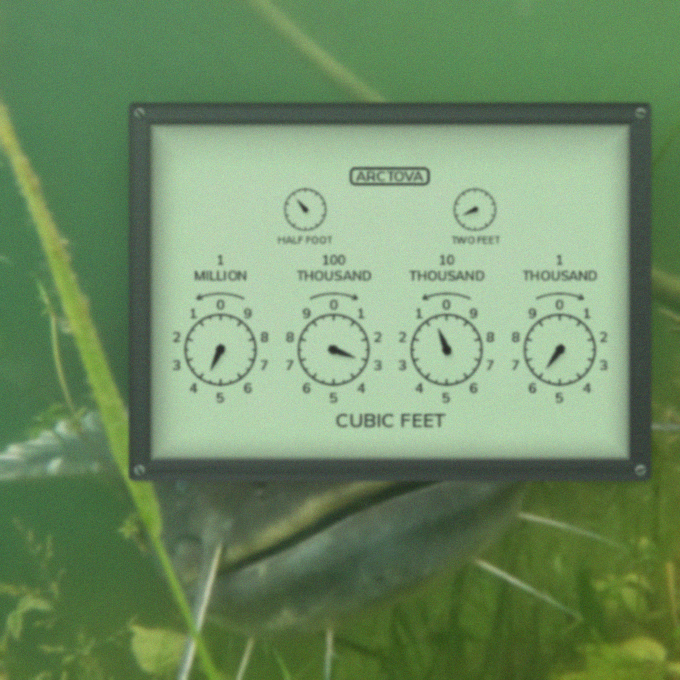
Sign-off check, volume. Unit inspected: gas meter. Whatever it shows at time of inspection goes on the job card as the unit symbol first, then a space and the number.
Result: ft³ 430600
